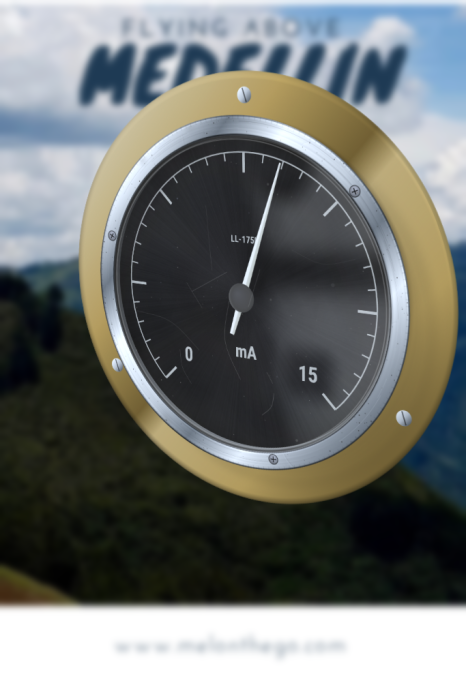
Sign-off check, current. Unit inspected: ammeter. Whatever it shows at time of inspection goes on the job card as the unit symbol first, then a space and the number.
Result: mA 8.5
